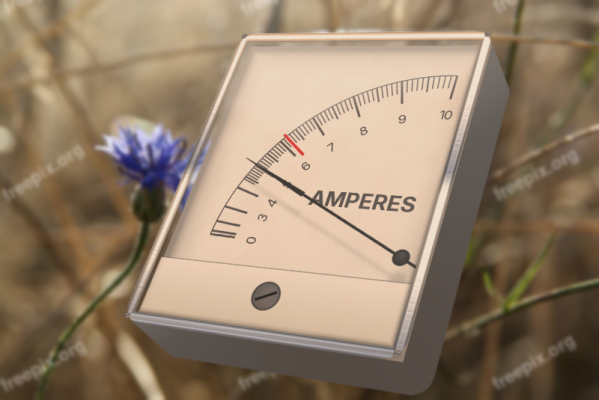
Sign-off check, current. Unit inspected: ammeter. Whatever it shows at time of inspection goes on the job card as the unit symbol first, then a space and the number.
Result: A 5
